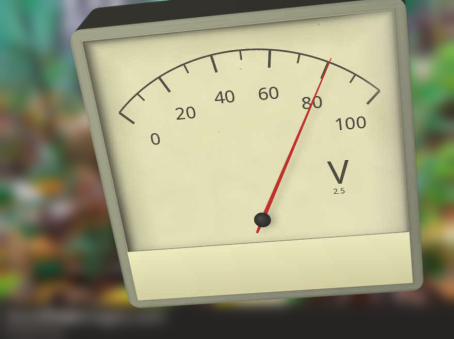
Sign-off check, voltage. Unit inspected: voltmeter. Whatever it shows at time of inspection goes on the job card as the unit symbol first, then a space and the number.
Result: V 80
